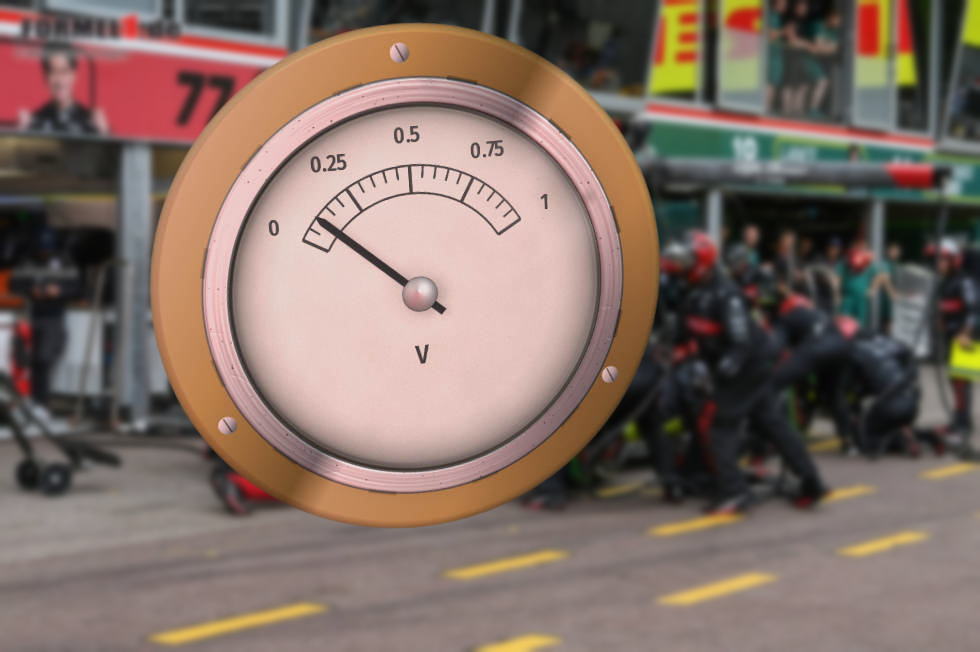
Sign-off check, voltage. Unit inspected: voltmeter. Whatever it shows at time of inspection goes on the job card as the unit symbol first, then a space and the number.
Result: V 0.1
